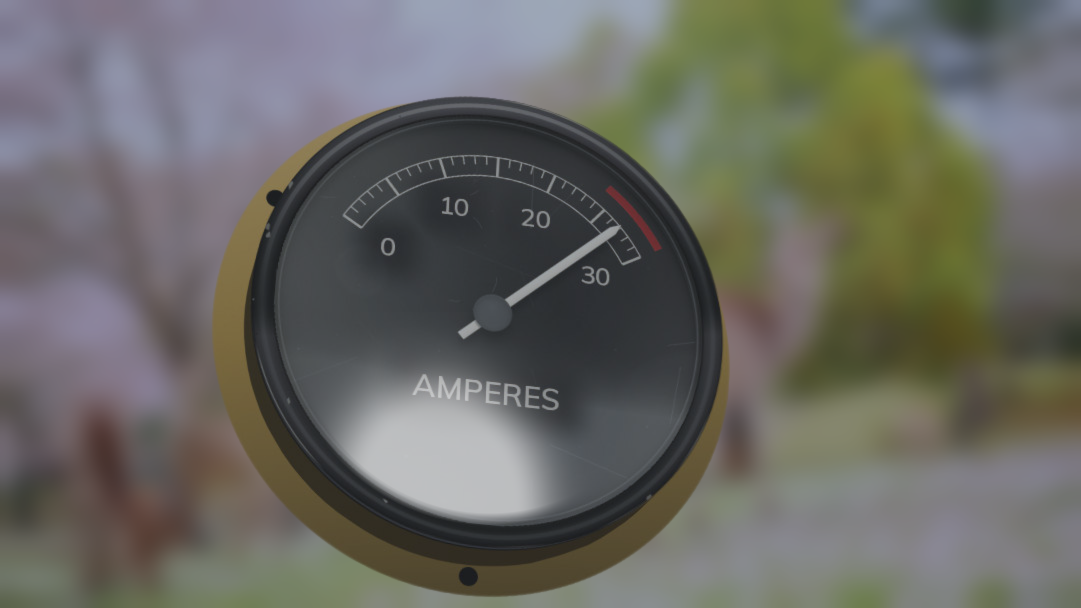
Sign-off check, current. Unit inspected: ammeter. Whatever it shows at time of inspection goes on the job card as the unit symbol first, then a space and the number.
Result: A 27
